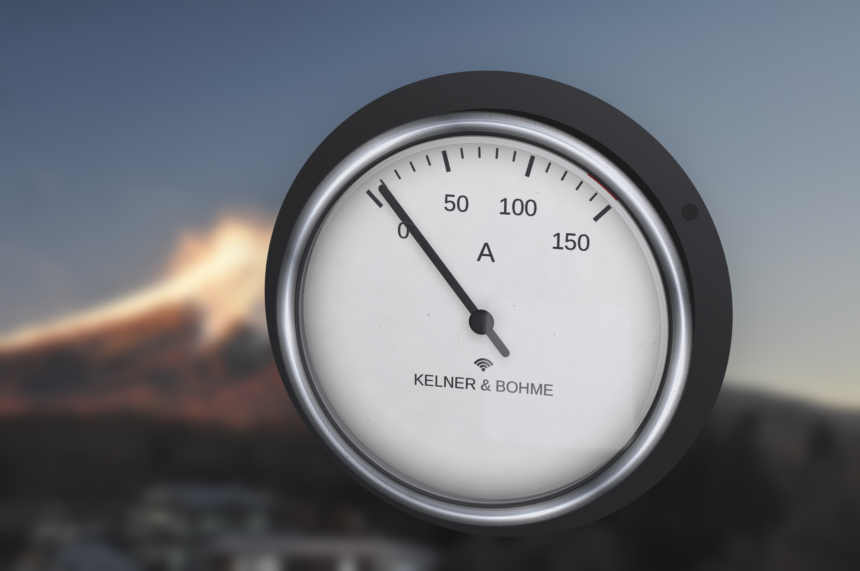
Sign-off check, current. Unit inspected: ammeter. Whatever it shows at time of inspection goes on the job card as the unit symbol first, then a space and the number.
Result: A 10
